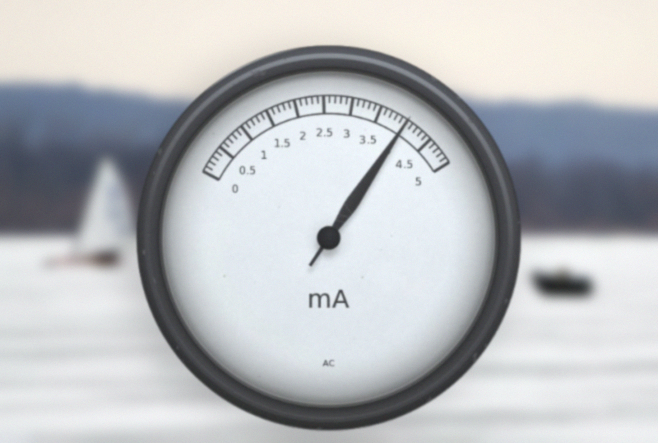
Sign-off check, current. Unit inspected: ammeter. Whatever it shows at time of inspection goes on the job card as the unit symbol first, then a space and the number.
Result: mA 4
